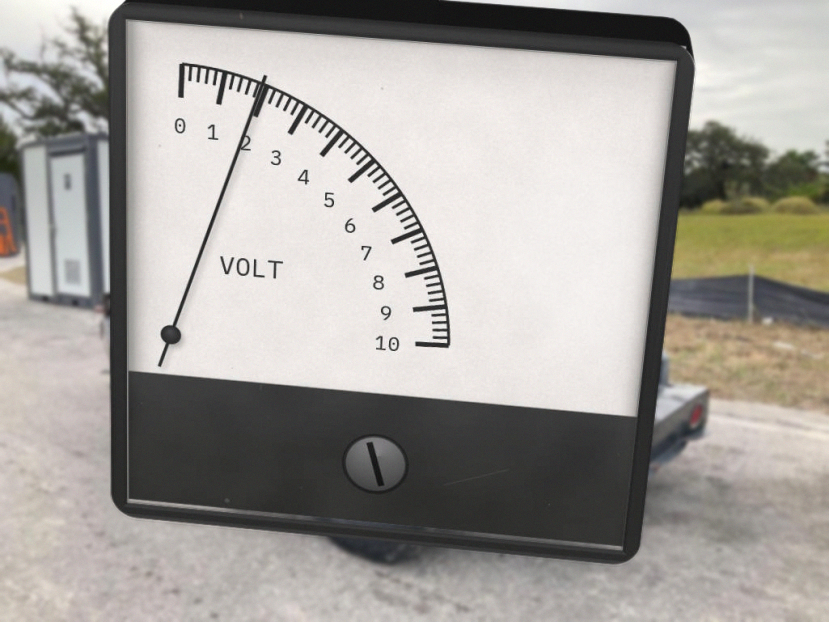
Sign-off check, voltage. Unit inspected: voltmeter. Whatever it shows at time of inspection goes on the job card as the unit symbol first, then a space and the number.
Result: V 1.9
